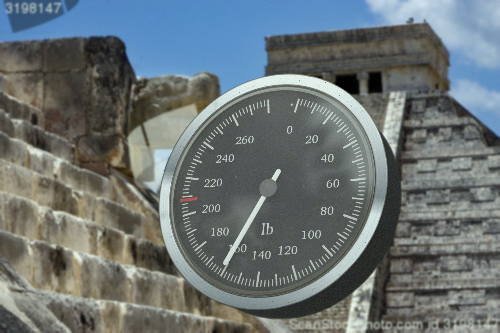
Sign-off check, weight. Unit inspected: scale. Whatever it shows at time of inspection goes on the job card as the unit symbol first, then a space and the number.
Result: lb 160
